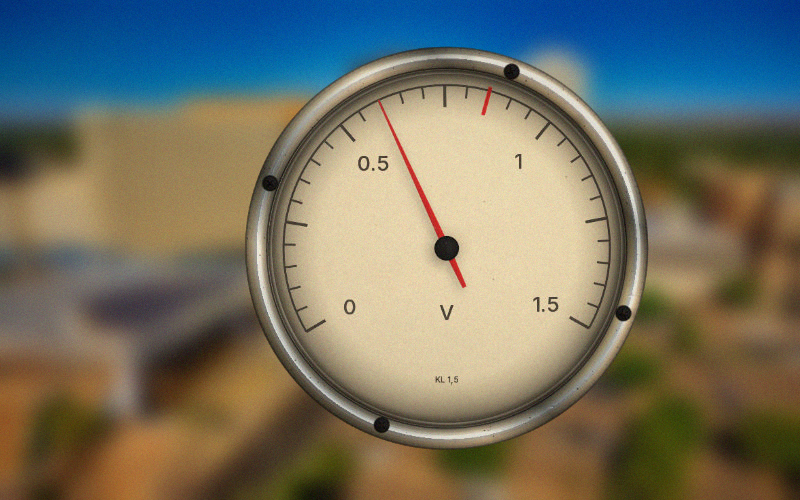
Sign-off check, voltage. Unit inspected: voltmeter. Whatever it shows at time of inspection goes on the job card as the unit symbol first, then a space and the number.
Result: V 0.6
